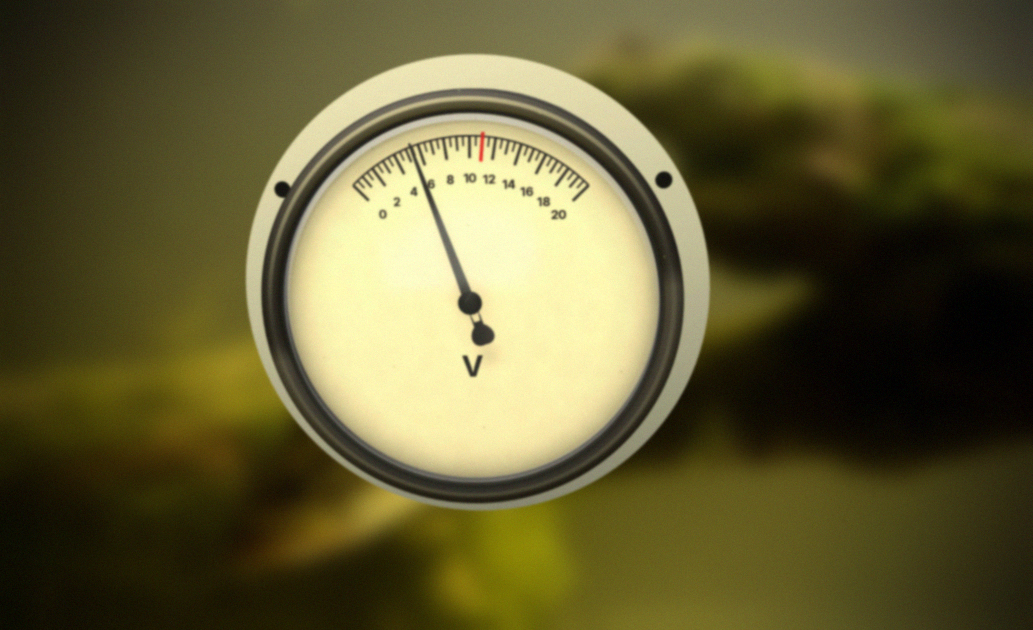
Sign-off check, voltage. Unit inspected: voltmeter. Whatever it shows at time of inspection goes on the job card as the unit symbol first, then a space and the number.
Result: V 5.5
